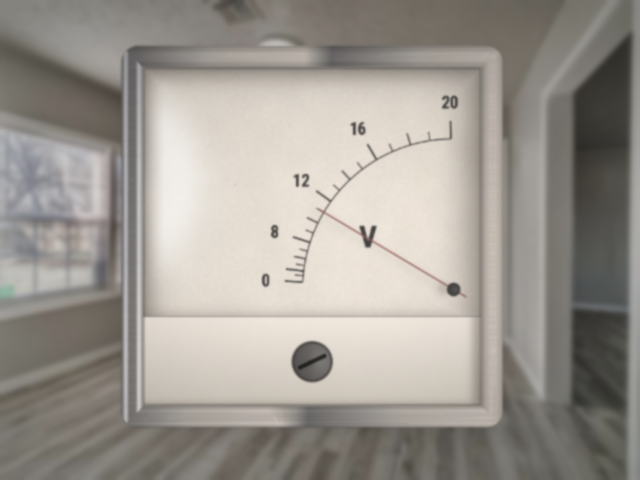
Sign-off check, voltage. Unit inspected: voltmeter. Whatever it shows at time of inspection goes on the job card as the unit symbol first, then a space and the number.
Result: V 11
